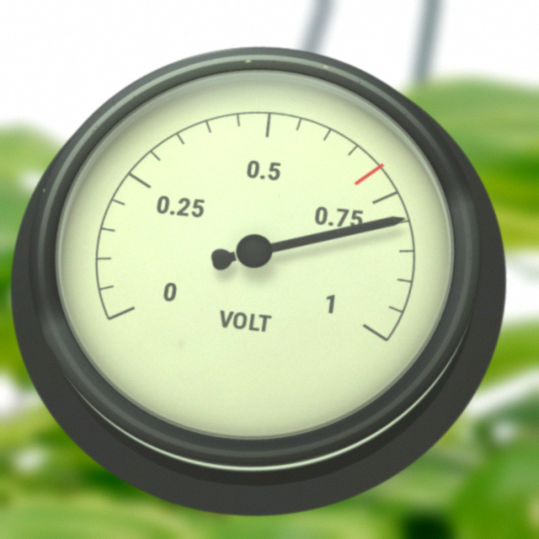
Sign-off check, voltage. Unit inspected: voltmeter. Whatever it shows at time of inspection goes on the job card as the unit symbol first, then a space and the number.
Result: V 0.8
